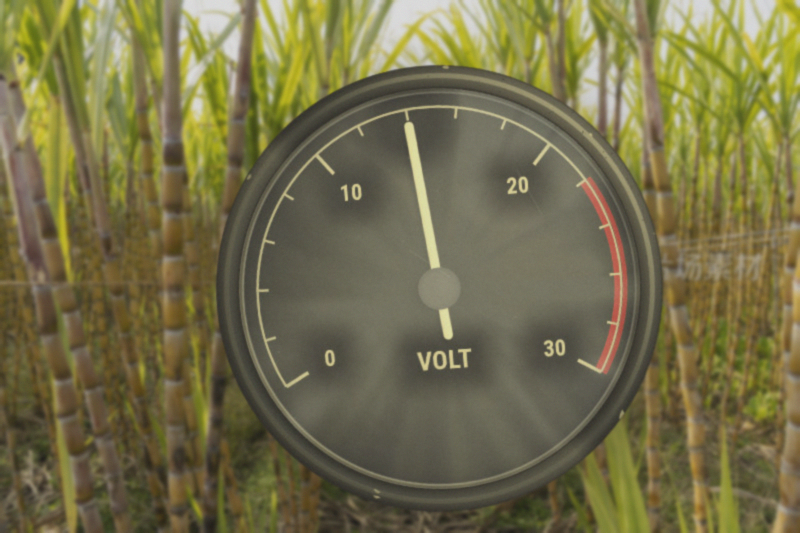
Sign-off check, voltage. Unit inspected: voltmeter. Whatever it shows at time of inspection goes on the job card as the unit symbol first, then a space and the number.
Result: V 14
